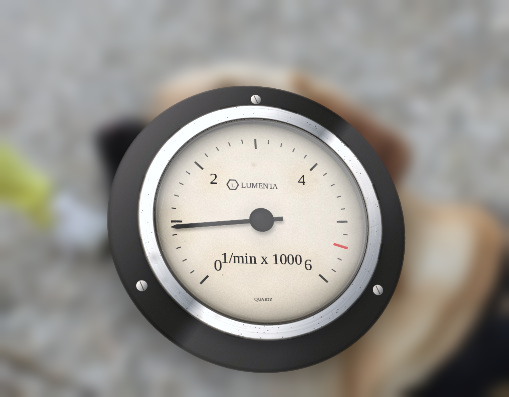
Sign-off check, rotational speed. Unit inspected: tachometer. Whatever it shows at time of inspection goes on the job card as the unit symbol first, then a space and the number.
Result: rpm 900
